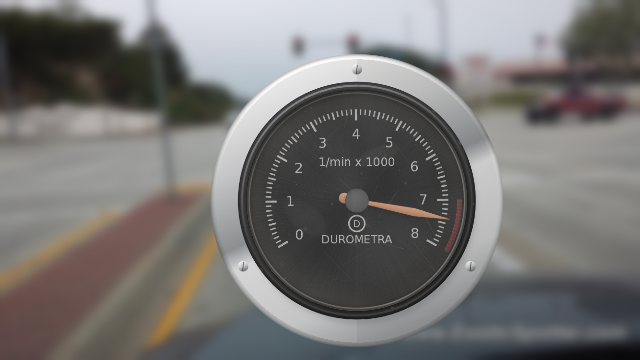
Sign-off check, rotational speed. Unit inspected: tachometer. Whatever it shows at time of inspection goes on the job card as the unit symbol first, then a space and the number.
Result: rpm 7400
